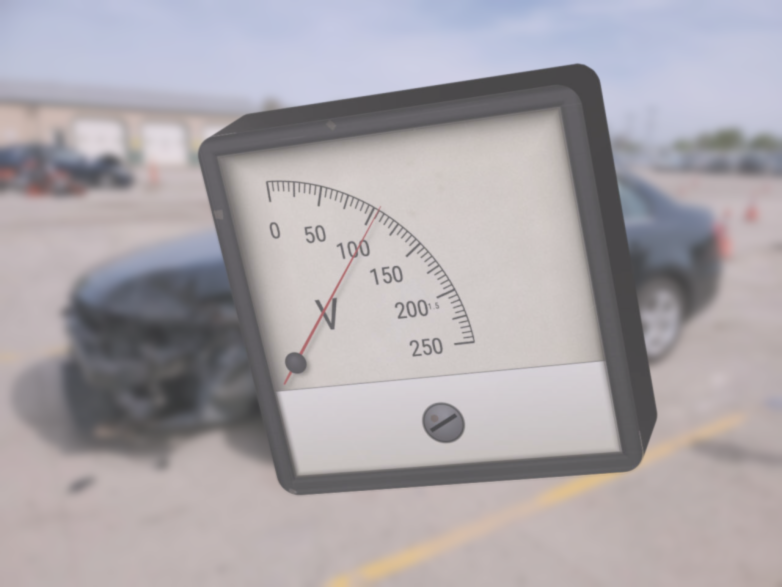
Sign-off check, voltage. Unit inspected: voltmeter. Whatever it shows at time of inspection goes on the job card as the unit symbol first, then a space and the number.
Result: V 105
